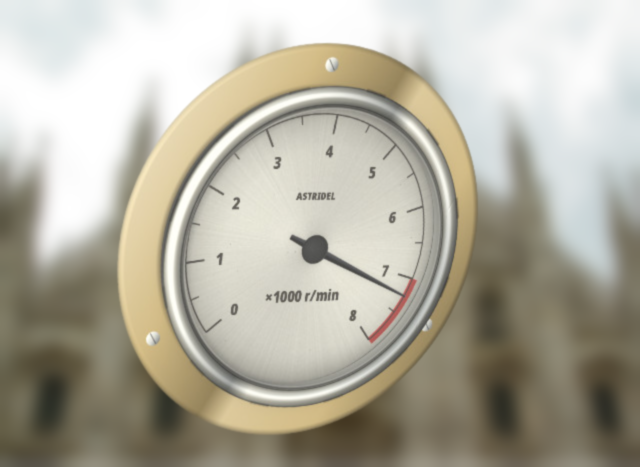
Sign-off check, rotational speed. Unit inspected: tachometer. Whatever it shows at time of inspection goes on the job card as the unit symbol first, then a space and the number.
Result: rpm 7250
